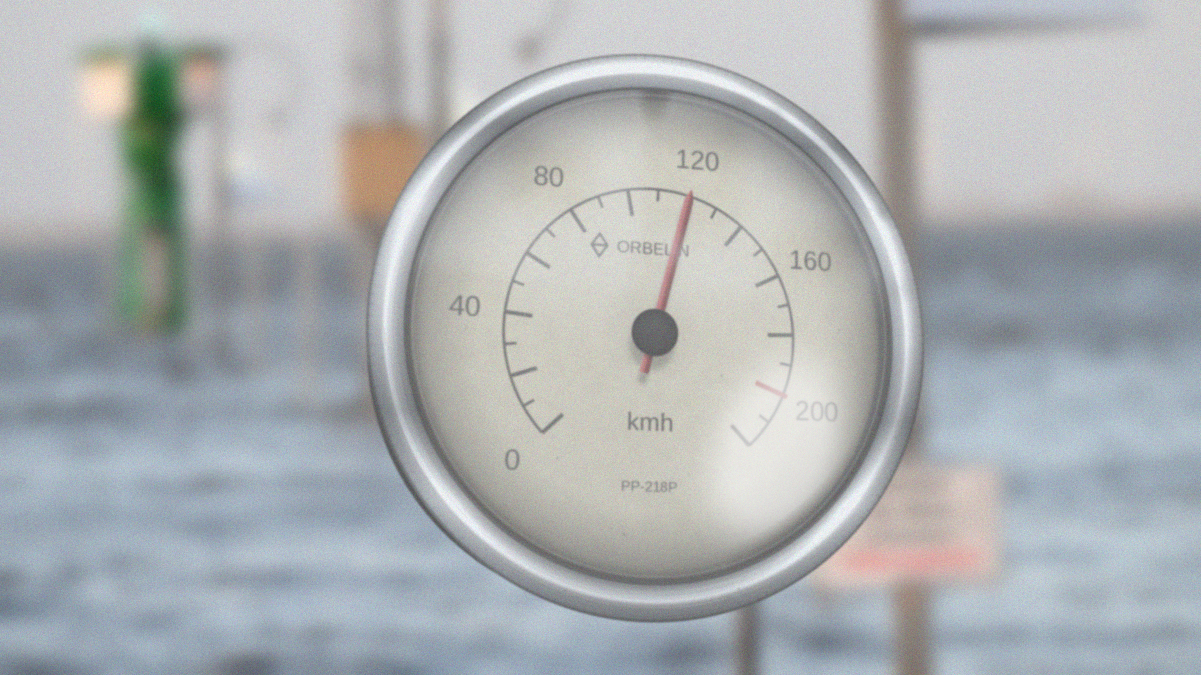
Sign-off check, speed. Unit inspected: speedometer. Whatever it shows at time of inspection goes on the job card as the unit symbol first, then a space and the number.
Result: km/h 120
